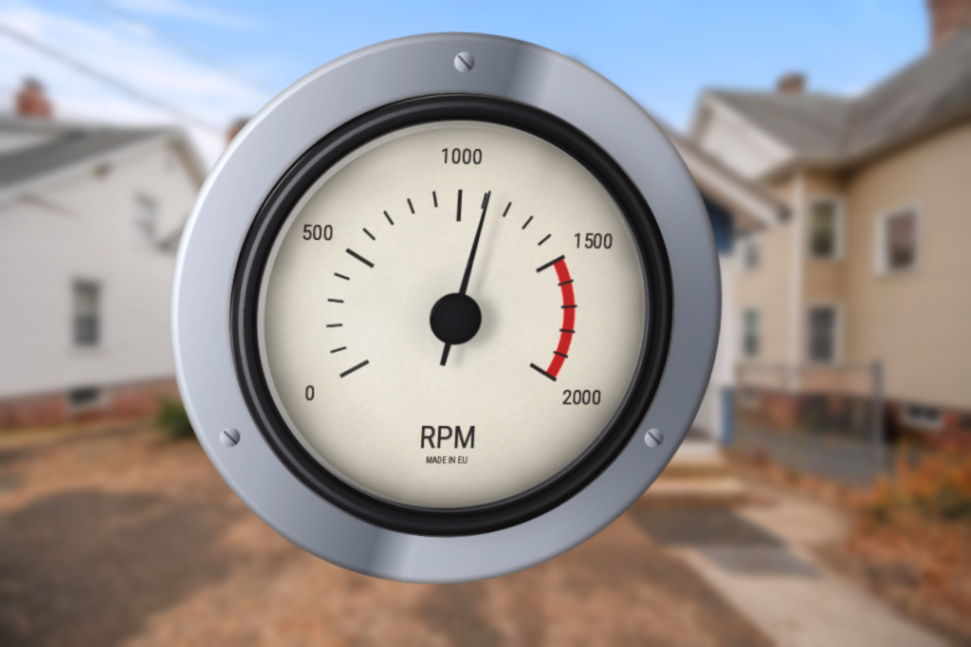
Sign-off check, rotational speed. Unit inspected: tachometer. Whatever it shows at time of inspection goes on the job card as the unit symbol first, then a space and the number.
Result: rpm 1100
